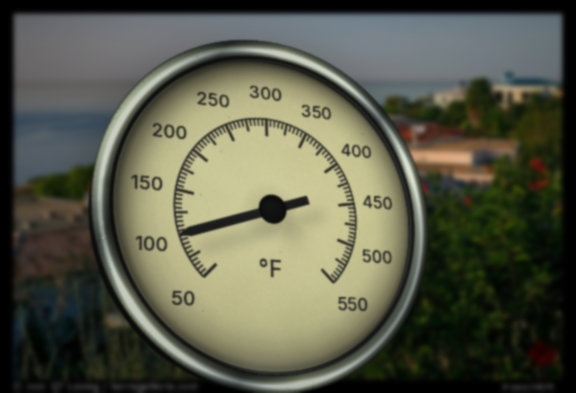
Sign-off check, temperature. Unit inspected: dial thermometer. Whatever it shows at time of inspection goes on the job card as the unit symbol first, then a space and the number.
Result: °F 100
